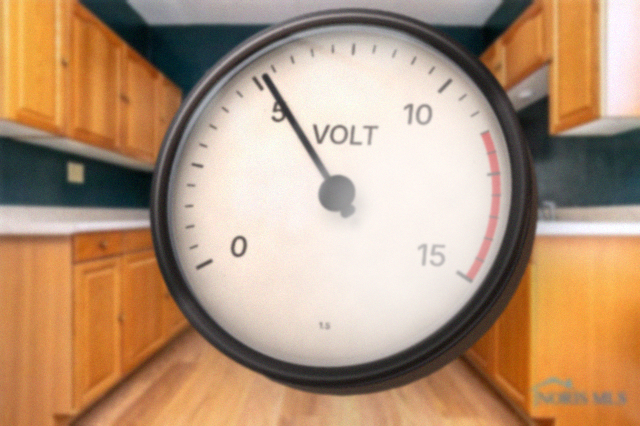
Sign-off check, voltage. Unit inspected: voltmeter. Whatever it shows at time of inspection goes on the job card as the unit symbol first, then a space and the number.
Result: V 5.25
